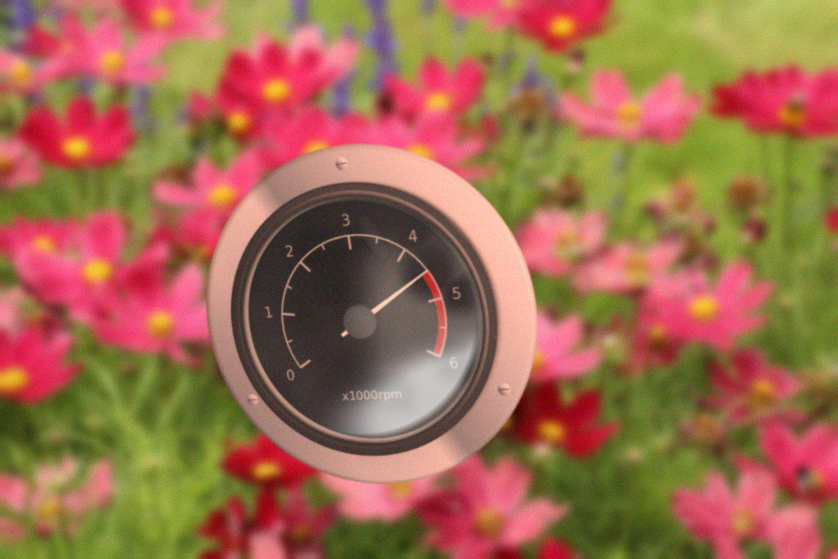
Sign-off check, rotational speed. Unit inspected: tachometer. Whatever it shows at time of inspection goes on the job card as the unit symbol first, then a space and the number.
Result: rpm 4500
